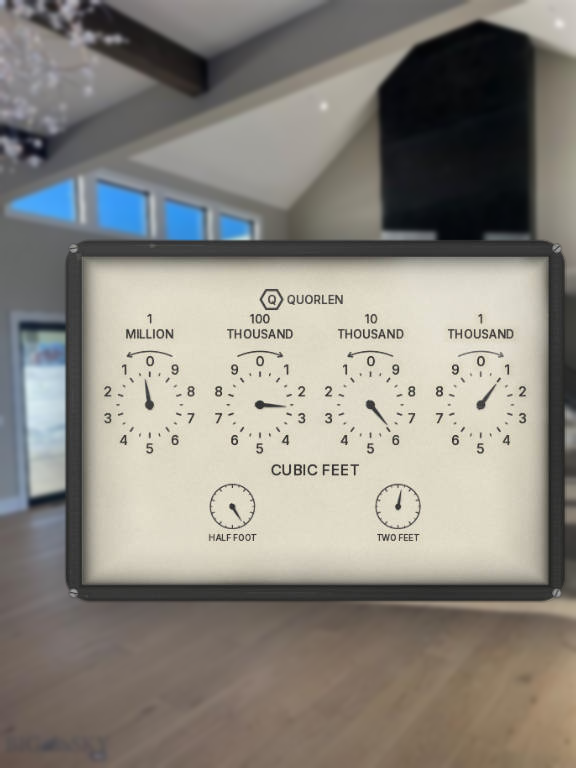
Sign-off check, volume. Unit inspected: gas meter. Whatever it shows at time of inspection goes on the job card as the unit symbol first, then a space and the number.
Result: ft³ 26100
